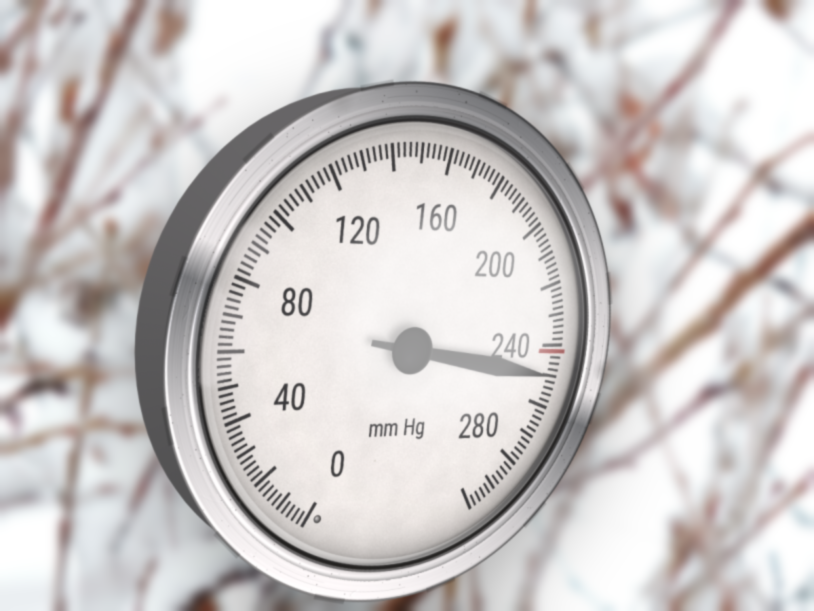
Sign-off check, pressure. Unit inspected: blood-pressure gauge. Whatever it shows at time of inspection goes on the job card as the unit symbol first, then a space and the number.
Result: mmHg 250
